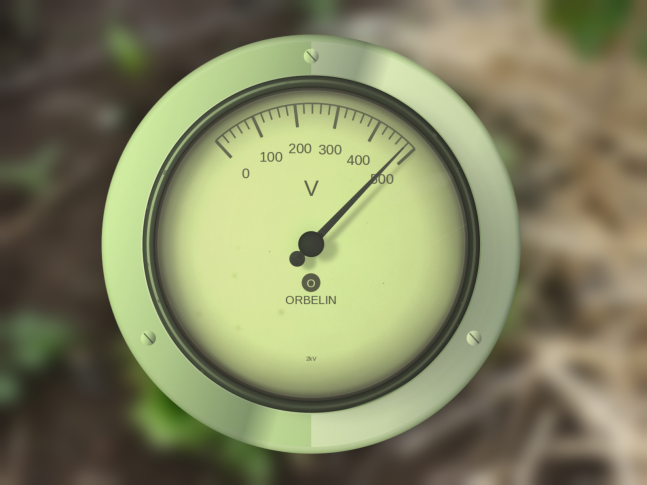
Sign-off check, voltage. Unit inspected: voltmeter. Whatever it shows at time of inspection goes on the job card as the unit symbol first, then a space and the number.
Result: V 480
